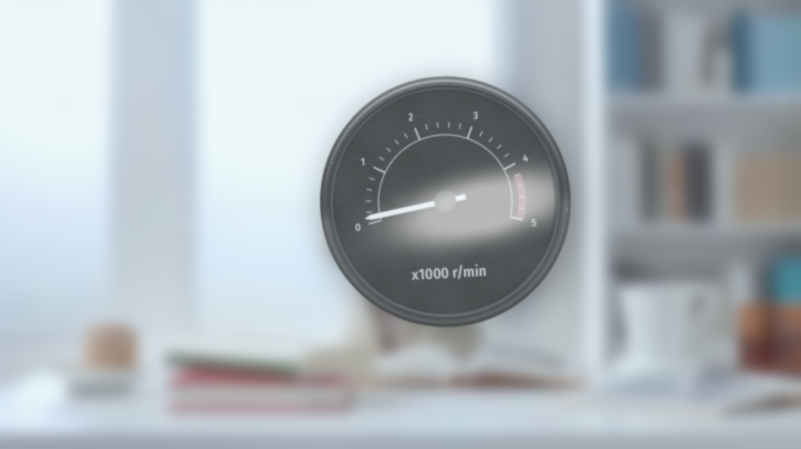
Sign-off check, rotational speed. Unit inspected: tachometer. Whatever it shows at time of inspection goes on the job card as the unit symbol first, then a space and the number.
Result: rpm 100
